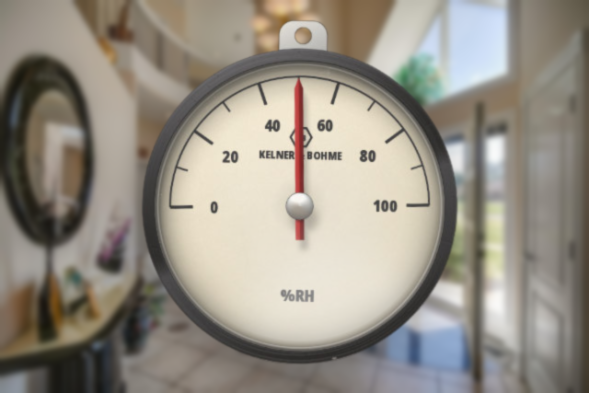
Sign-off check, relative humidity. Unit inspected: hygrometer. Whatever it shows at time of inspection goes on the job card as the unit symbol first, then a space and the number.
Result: % 50
